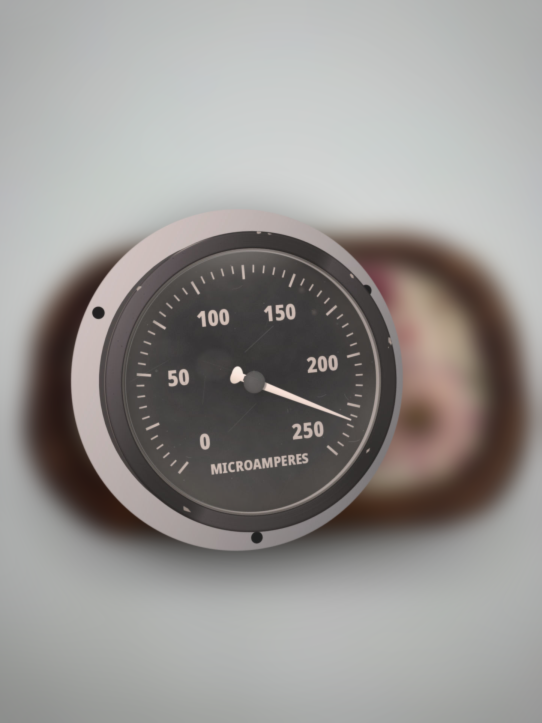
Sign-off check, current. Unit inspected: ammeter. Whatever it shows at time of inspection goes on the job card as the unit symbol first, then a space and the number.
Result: µA 232.5
